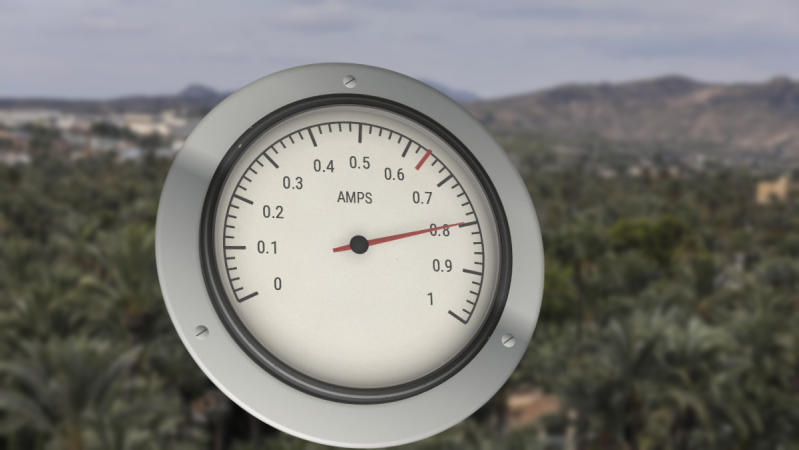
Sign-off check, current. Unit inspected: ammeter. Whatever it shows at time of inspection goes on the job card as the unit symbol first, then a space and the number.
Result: A 0.8
